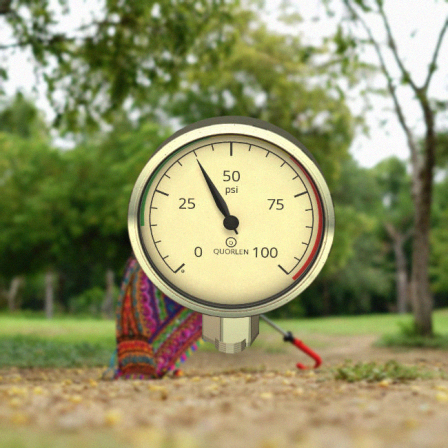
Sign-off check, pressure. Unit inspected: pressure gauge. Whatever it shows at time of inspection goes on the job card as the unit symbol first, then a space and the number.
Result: psi 40
